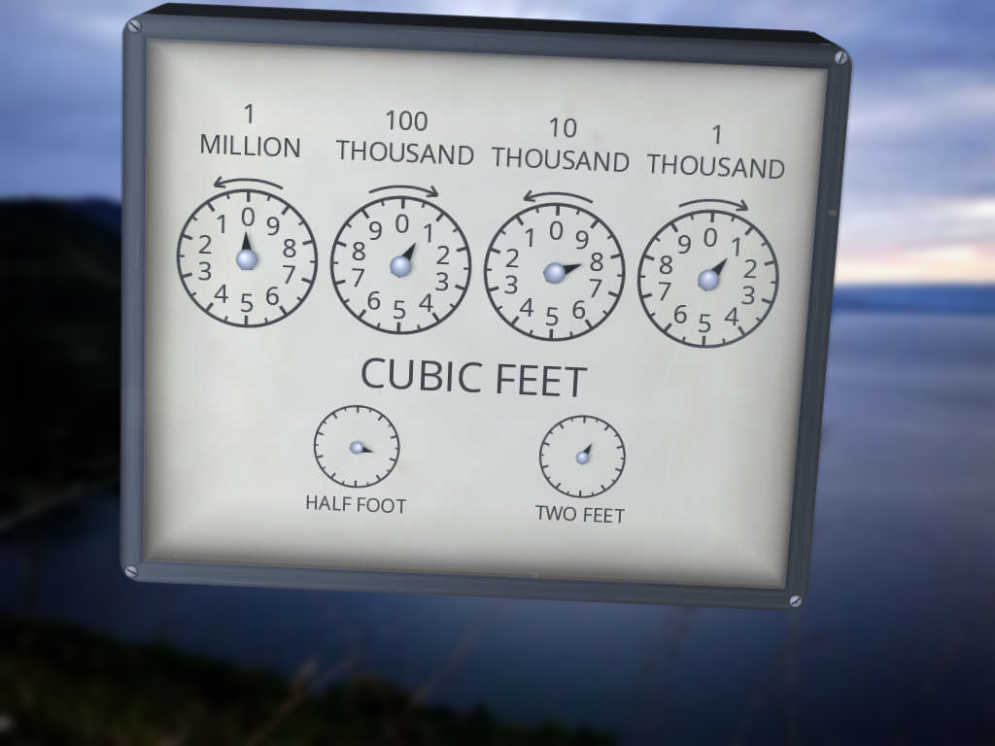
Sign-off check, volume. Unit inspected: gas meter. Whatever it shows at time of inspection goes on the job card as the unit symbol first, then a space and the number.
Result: ft³ 8100
